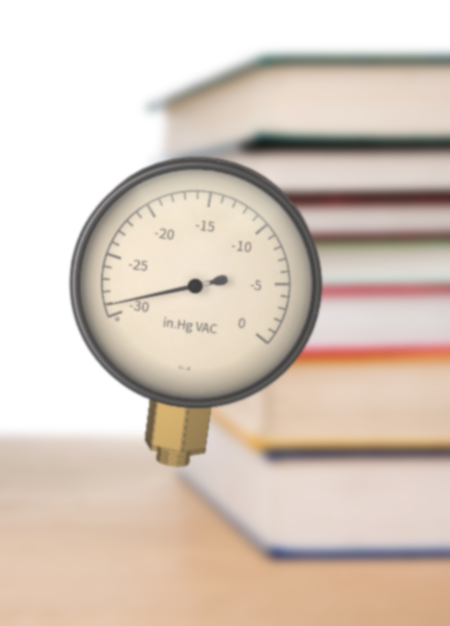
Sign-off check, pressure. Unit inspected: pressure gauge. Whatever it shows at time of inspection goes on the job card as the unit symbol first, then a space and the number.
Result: inHg -29
